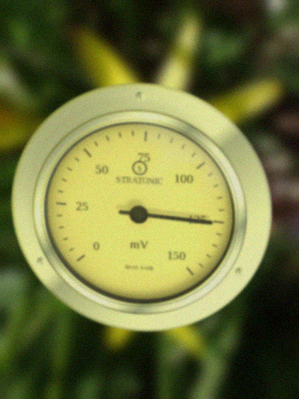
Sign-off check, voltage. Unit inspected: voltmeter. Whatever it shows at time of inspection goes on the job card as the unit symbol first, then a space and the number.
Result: mV 125
